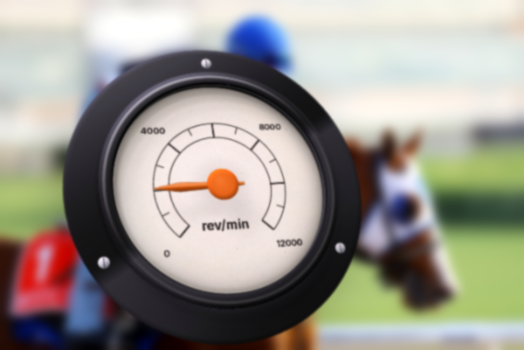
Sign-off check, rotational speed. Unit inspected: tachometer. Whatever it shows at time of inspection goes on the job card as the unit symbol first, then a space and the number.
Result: rpm 2000
